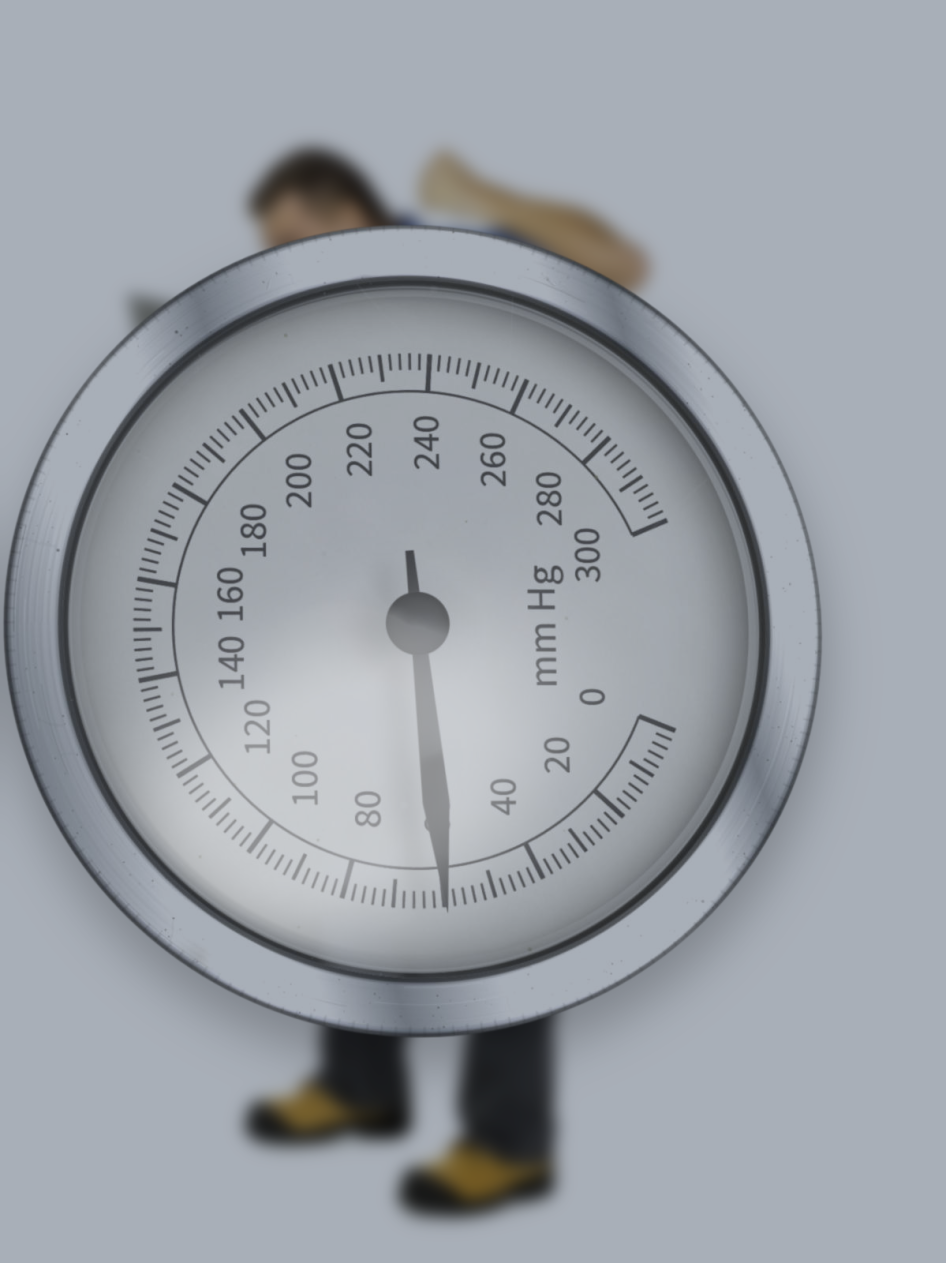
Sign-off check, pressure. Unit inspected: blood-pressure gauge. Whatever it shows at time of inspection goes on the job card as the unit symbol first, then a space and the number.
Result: mmHg 60
